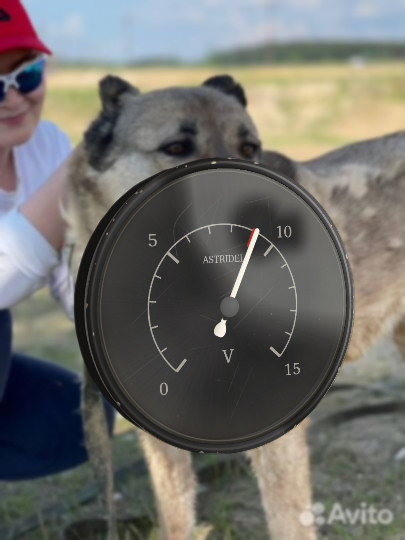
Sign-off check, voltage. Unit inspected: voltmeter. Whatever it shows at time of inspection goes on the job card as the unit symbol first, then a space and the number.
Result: V 9
